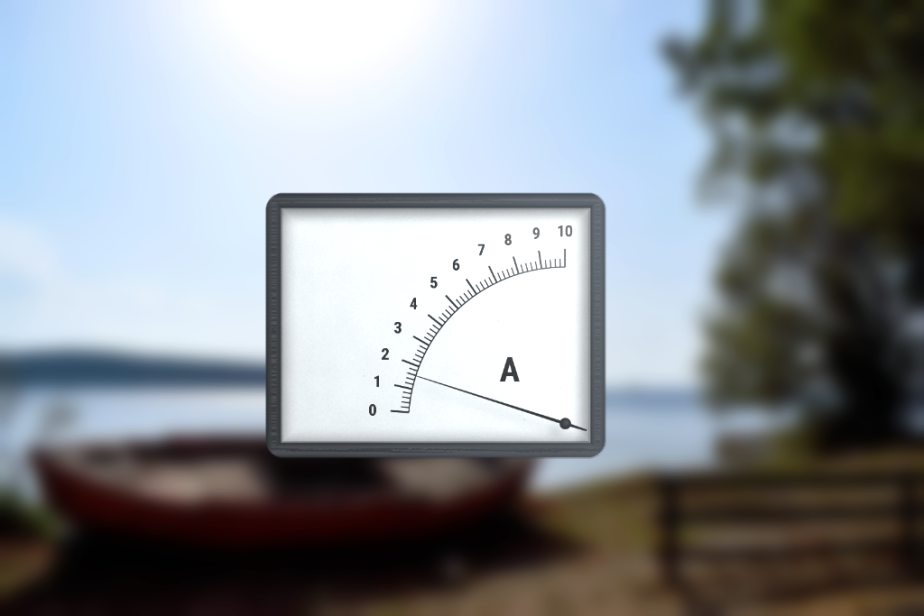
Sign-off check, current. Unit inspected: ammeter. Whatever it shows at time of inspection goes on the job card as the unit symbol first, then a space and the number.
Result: A 1.6
